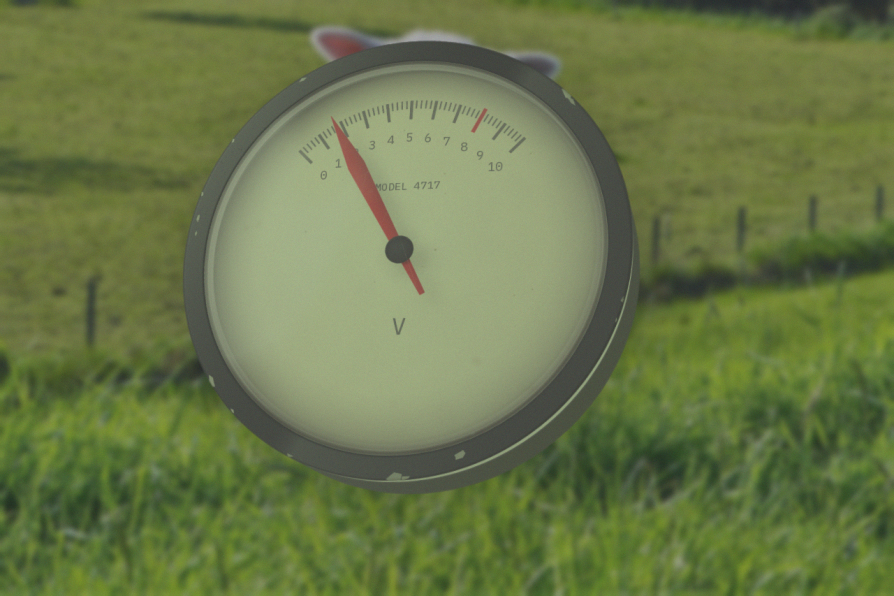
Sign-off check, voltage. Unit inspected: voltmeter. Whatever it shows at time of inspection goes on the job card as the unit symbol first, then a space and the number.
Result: V 1.8
